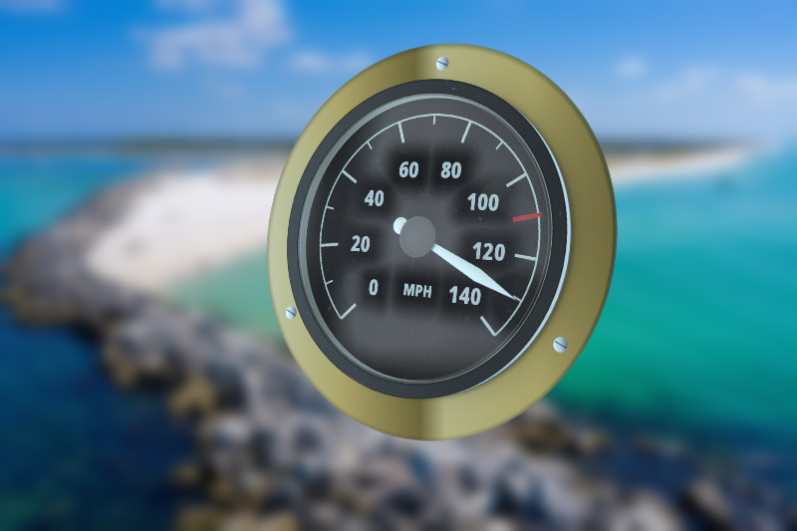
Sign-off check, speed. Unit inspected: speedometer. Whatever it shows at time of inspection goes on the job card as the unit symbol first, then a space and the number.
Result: mph 130
